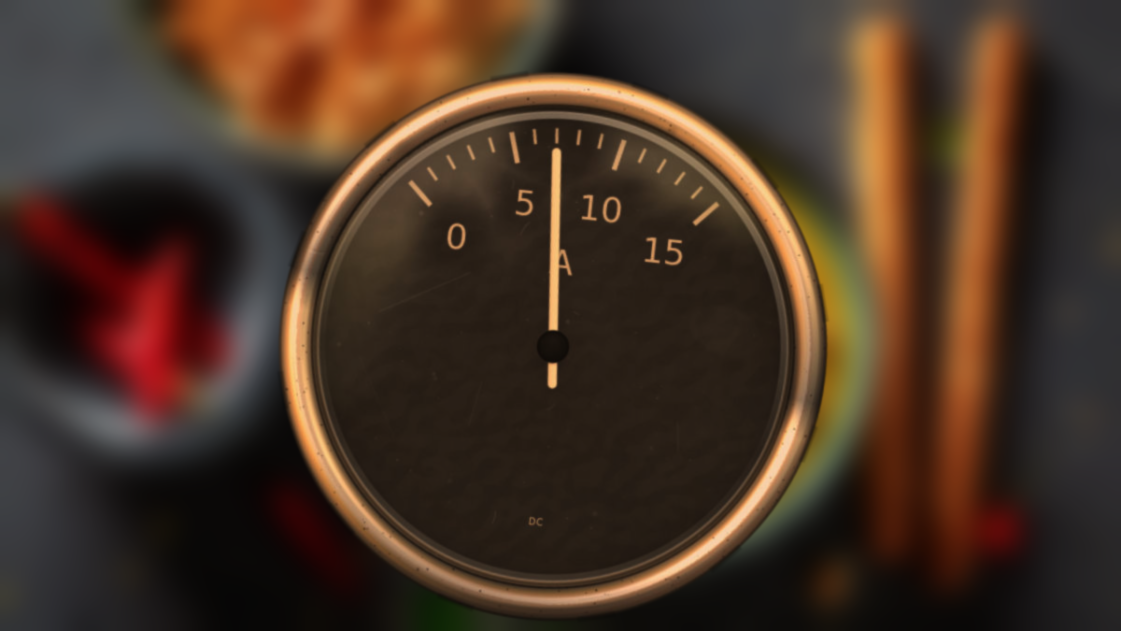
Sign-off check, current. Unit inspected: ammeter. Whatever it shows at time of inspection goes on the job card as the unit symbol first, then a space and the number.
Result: A 7
